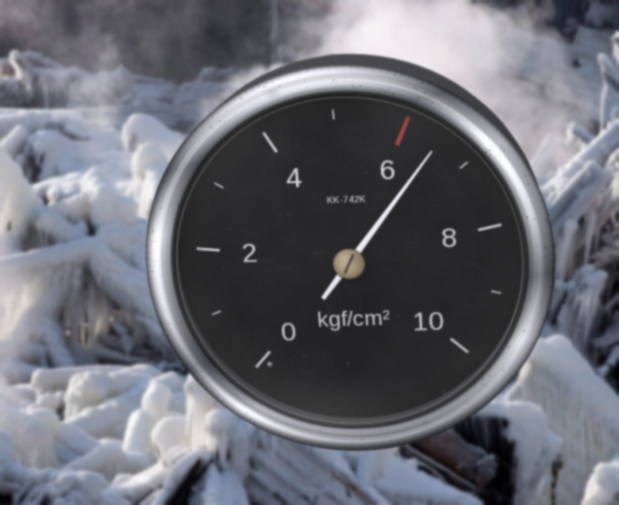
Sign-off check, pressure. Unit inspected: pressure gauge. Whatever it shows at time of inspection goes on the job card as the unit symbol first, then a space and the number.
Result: kg/cm² 6.5
